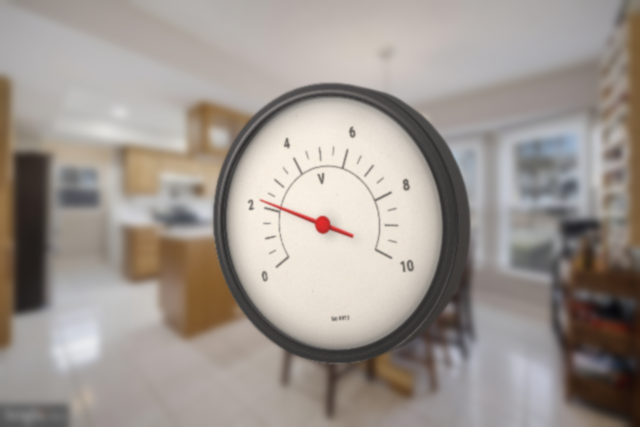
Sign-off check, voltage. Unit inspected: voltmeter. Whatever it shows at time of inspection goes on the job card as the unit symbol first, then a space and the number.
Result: V 2.25
